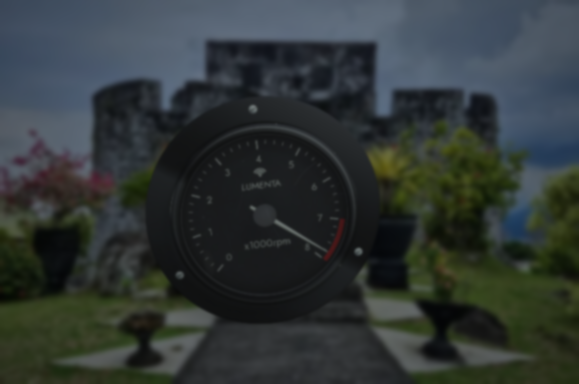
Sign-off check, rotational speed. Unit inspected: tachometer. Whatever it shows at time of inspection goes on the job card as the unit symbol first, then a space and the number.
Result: rpm 7800
